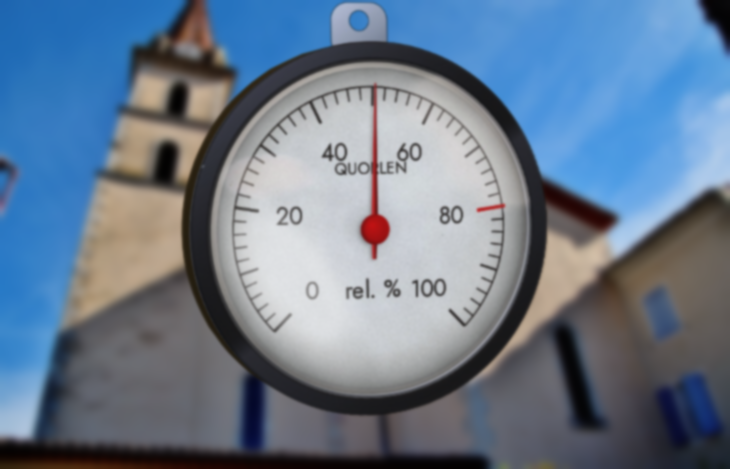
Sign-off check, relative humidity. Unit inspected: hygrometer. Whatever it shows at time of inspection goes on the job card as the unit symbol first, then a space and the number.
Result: % 50
